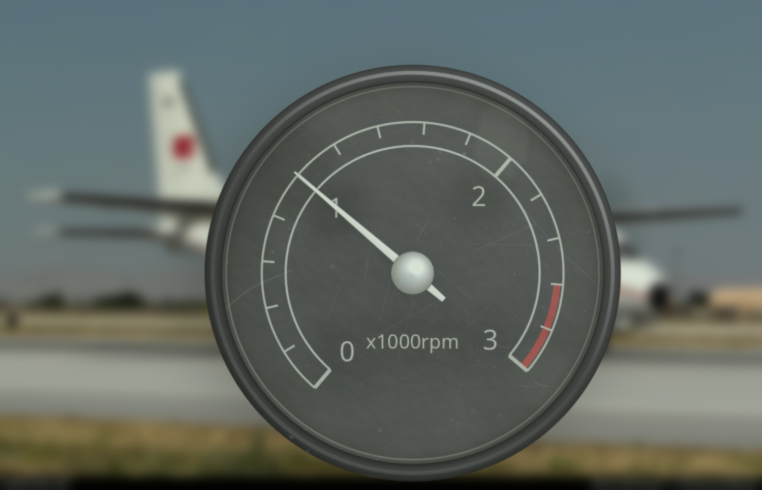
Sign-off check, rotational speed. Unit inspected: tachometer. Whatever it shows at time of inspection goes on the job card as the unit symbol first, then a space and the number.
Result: rpm 1000
